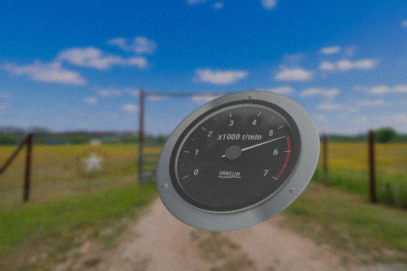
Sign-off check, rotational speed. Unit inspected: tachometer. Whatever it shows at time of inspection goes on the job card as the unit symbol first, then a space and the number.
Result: rpm 5500
